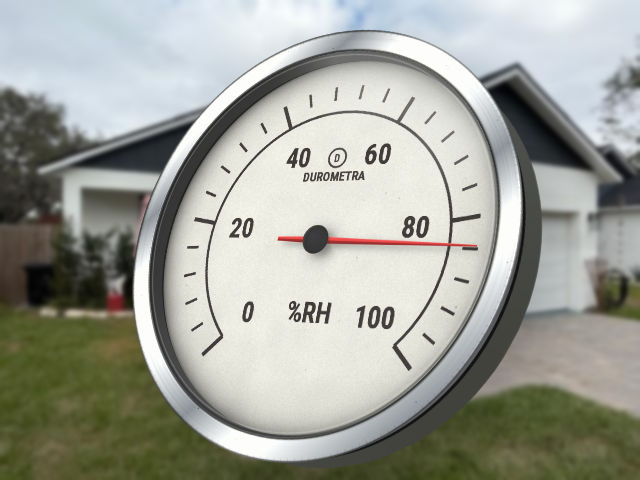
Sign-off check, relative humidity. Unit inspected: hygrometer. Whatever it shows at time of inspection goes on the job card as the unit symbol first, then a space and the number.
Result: % 84
